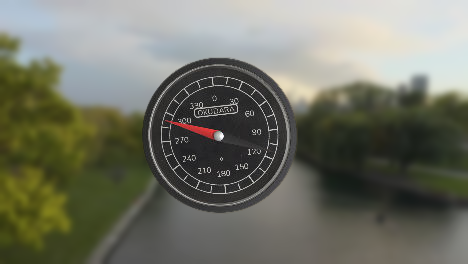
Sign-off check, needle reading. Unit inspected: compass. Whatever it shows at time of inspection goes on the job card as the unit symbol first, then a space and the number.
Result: ° 292.5
